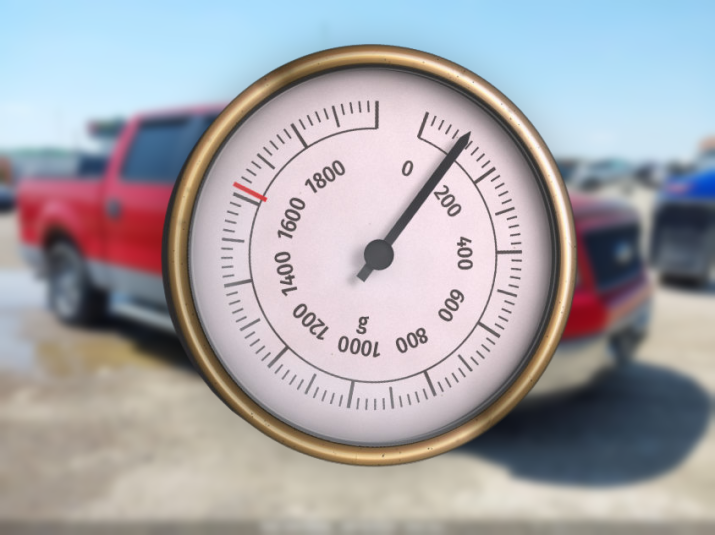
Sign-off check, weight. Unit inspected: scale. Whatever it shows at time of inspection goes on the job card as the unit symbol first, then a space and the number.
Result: g 100
